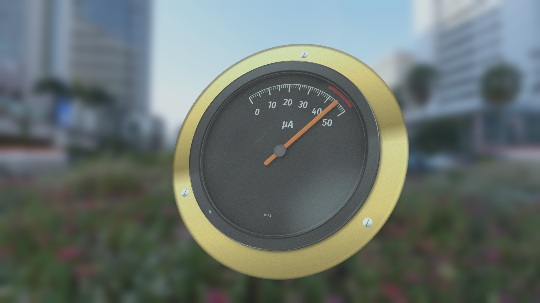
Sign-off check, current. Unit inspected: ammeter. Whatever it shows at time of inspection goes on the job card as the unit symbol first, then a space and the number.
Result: µA 45
